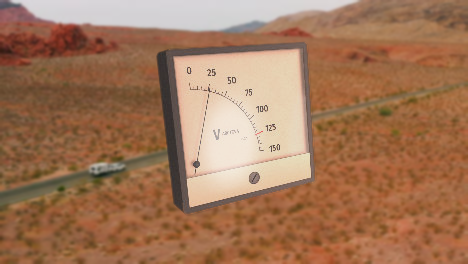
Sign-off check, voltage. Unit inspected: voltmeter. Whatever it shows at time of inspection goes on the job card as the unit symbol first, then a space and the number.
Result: V 25
